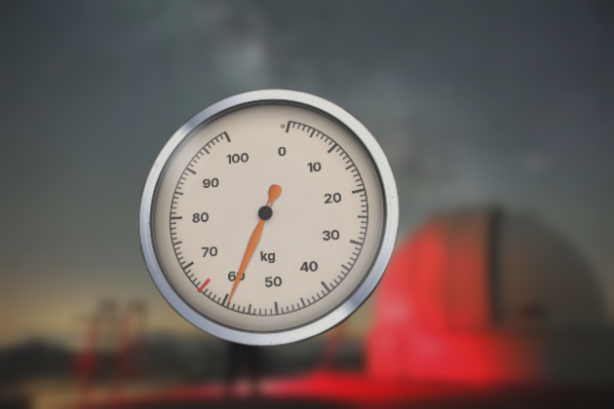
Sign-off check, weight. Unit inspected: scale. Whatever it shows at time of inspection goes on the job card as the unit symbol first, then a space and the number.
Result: kg 59
